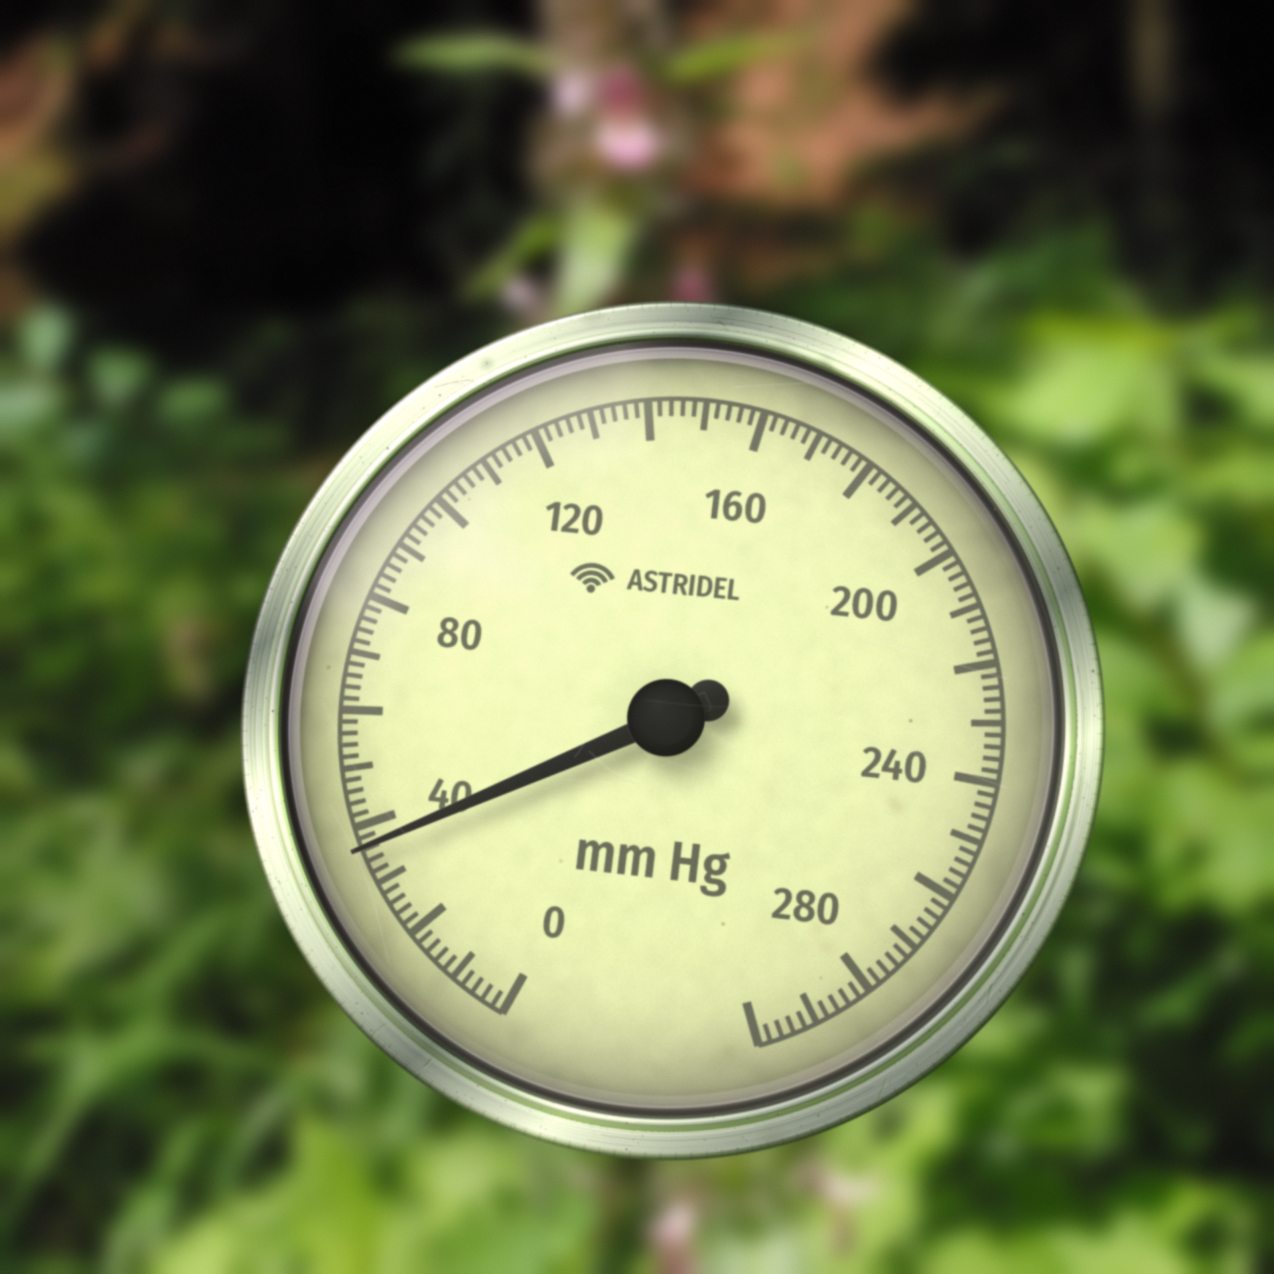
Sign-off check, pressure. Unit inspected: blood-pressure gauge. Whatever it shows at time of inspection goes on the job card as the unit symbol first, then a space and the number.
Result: mmHg 36
